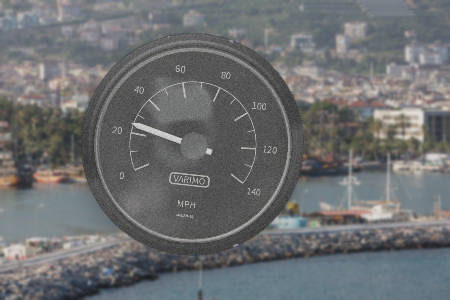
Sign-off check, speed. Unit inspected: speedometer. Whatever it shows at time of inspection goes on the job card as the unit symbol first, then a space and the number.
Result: mph 25
